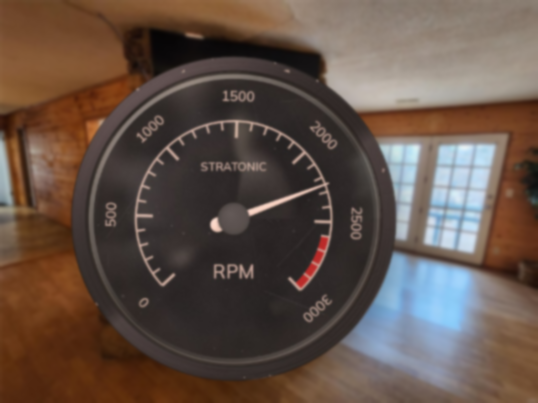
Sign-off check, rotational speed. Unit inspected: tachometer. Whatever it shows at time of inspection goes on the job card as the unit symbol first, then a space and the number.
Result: rpm 2250
